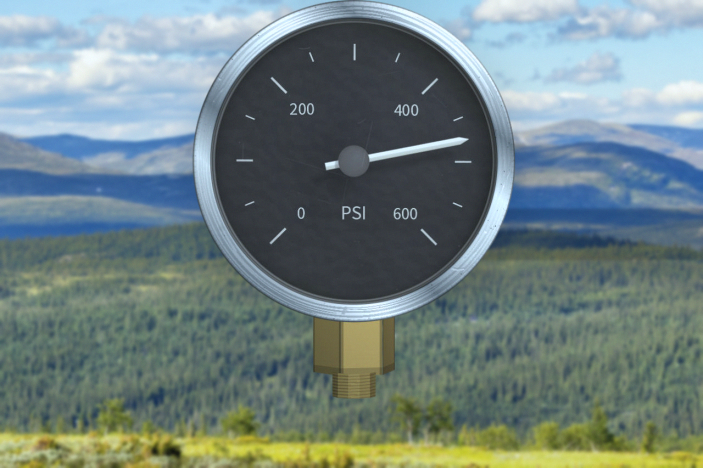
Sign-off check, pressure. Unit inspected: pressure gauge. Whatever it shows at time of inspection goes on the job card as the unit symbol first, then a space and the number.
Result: psi 475
